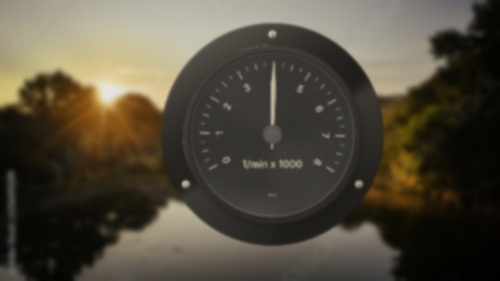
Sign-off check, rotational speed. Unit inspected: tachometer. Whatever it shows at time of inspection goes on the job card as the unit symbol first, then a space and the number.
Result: rpm 4000
